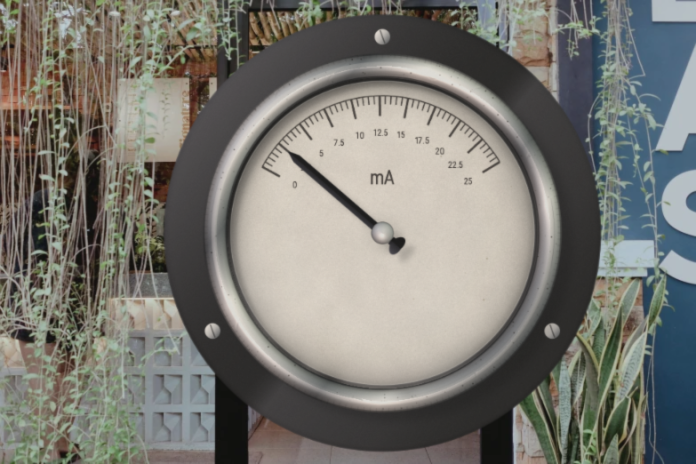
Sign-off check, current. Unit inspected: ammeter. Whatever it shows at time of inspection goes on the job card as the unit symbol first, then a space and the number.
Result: mA 2.5
